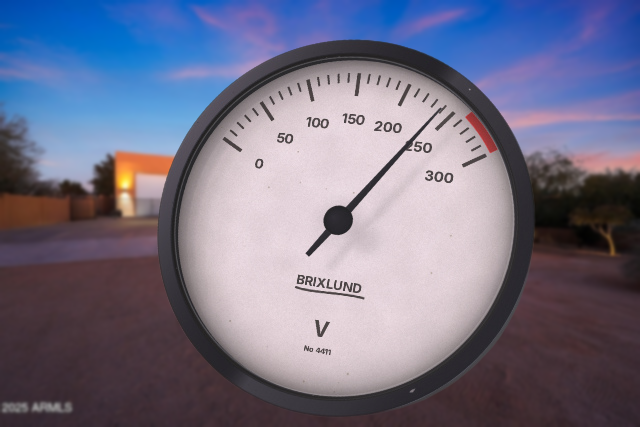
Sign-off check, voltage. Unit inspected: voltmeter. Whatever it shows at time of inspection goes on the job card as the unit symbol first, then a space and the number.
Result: V 240
